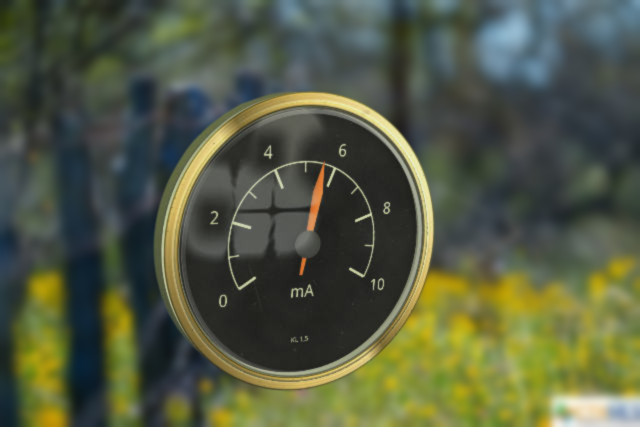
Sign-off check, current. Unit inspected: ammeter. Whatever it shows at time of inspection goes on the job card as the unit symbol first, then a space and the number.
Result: mA 5.5
